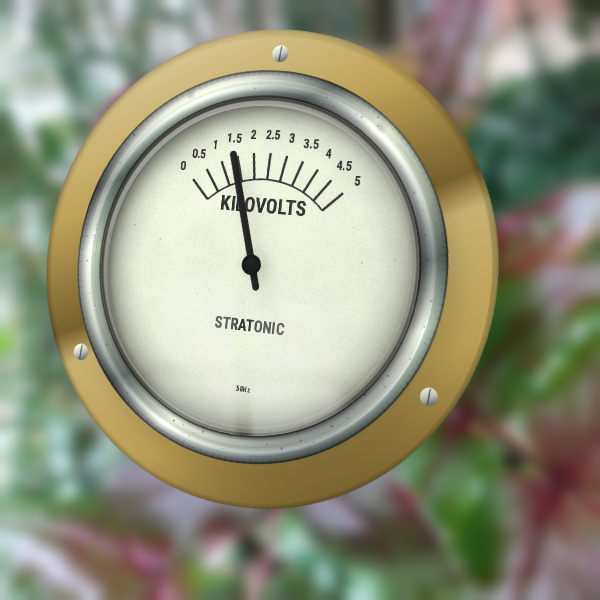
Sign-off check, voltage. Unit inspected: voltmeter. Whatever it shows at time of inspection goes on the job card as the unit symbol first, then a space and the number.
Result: kV 1.5
